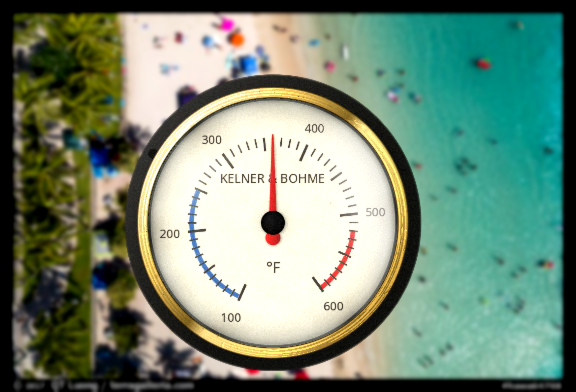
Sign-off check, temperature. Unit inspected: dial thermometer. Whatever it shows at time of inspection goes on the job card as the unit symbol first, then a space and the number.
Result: °F 360
